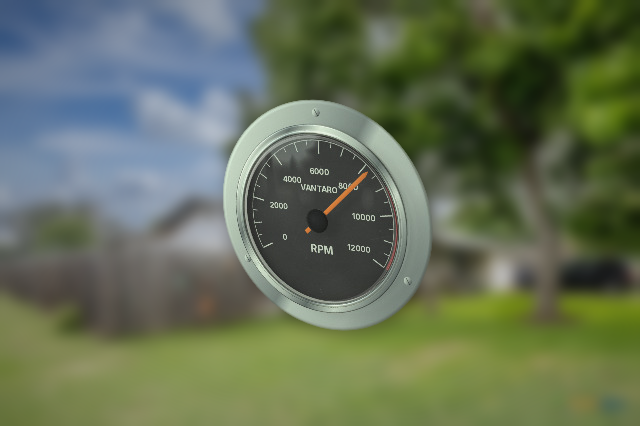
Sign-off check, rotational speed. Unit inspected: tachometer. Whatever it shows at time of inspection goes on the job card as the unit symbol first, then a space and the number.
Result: rpm 8250
